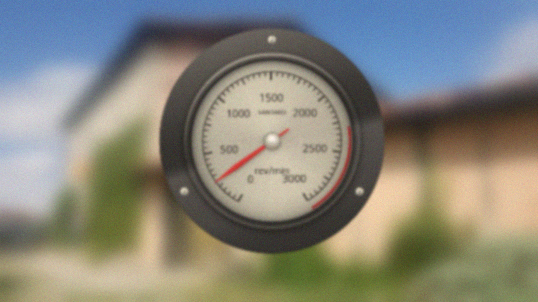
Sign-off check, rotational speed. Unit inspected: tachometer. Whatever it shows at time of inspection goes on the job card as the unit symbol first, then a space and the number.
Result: rpm 250
